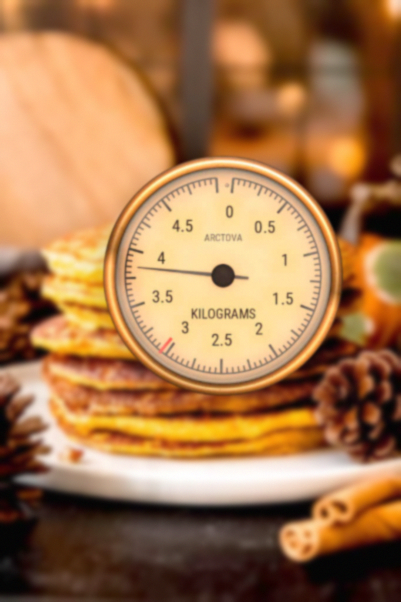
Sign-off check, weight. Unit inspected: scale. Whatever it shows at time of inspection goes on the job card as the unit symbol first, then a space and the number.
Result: kg 3.85
